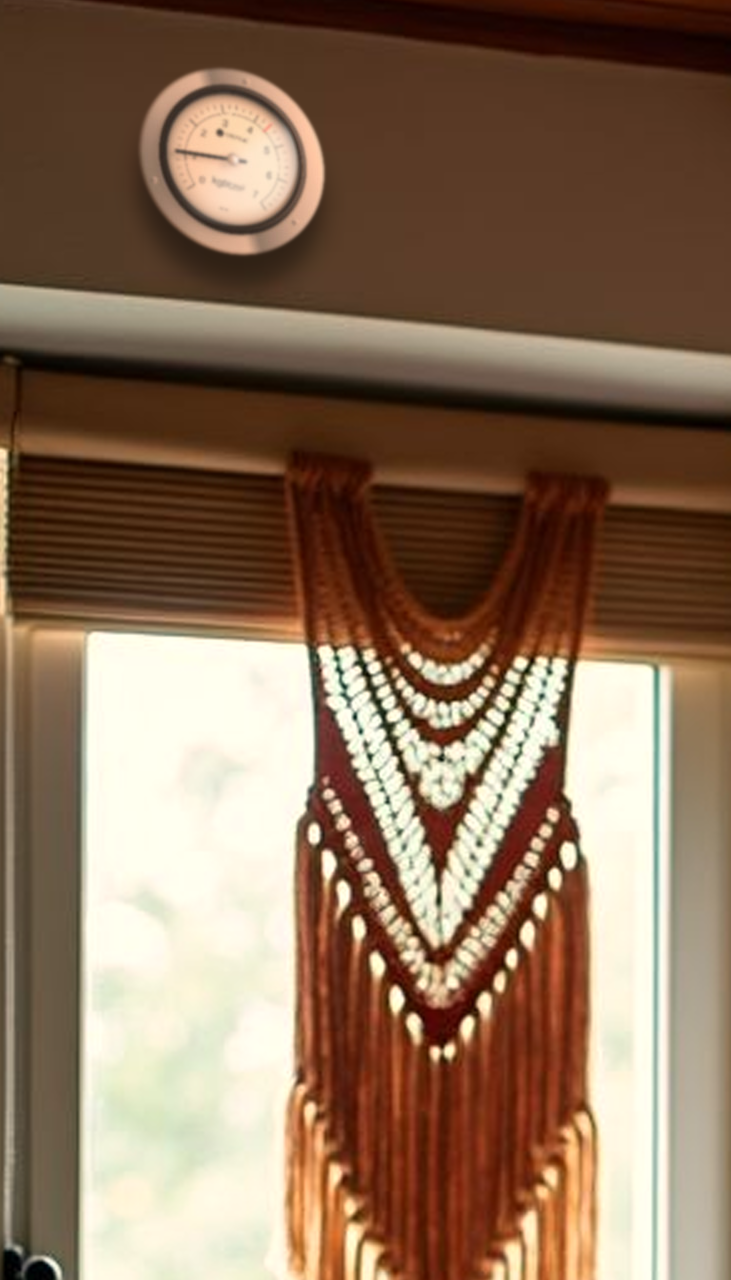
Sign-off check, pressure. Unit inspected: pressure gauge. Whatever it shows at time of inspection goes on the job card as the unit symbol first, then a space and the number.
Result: kg/cm² 1
